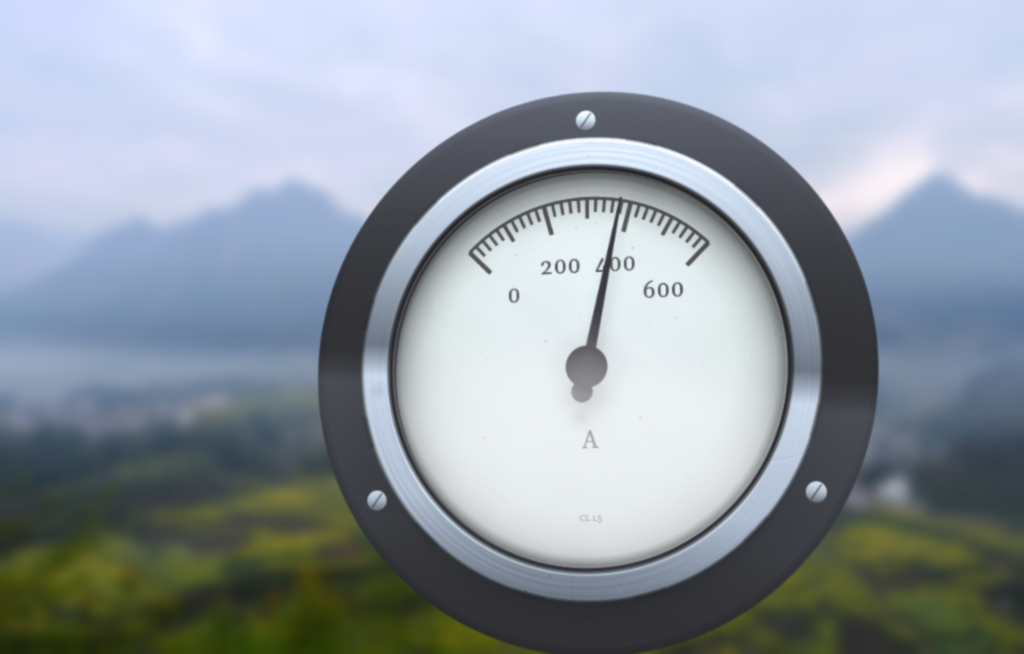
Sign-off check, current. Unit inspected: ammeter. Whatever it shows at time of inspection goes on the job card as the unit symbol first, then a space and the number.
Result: A 380
